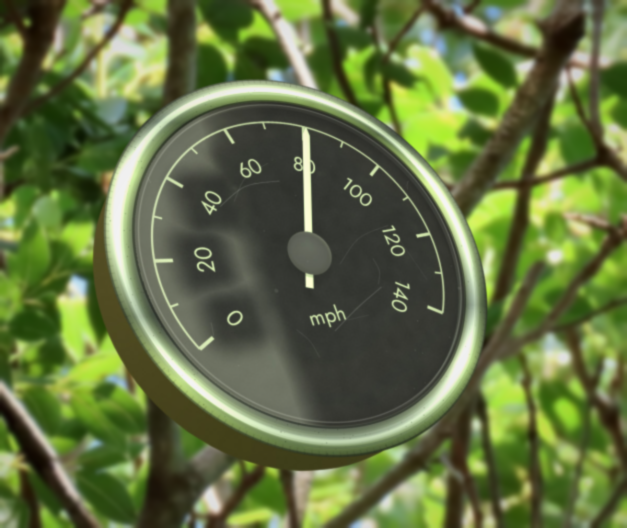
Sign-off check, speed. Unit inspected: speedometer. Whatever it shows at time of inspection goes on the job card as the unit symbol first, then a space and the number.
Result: mph 80
